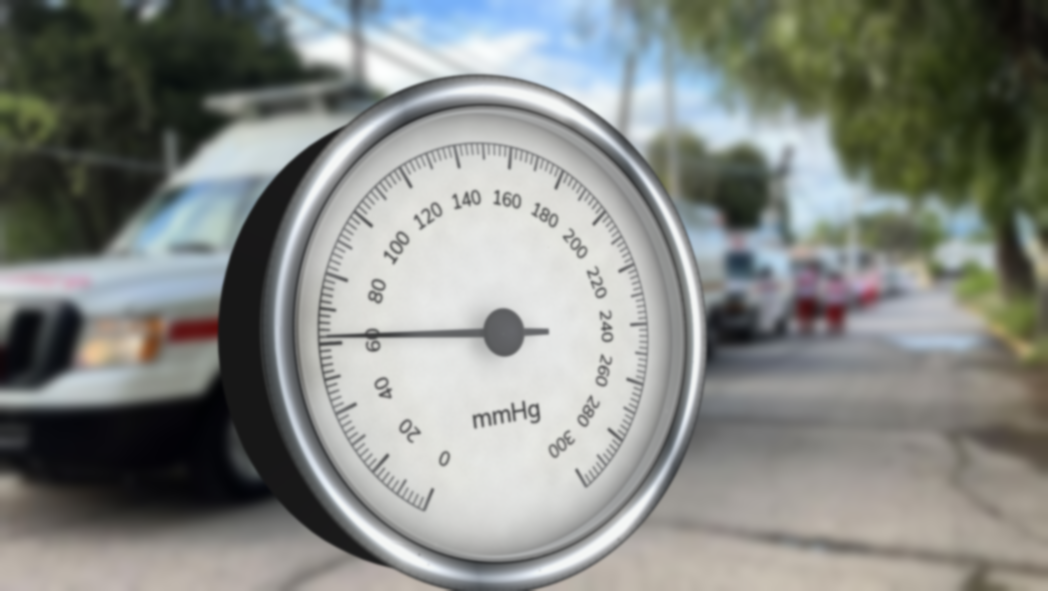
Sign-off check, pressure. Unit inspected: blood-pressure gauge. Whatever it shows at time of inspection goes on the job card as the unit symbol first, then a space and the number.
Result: mmHg 62
